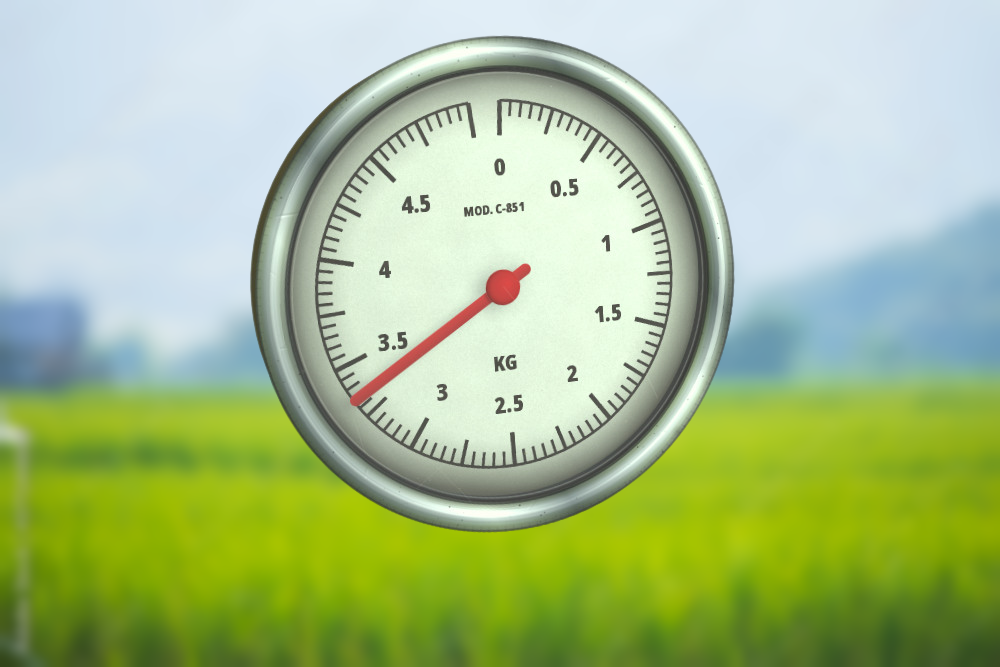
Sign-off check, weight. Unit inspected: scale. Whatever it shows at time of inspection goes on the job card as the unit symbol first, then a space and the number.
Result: kg 3.35
